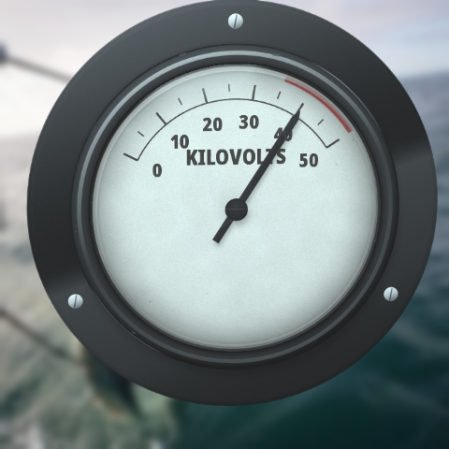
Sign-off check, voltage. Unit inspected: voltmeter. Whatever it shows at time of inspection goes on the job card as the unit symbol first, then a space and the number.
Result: kV 40
